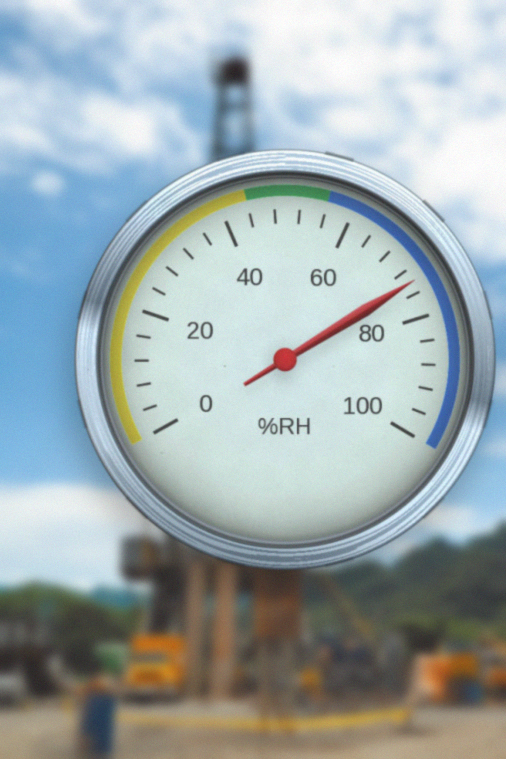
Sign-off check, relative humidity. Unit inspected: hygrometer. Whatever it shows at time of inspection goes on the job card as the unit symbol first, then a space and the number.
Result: % 74
